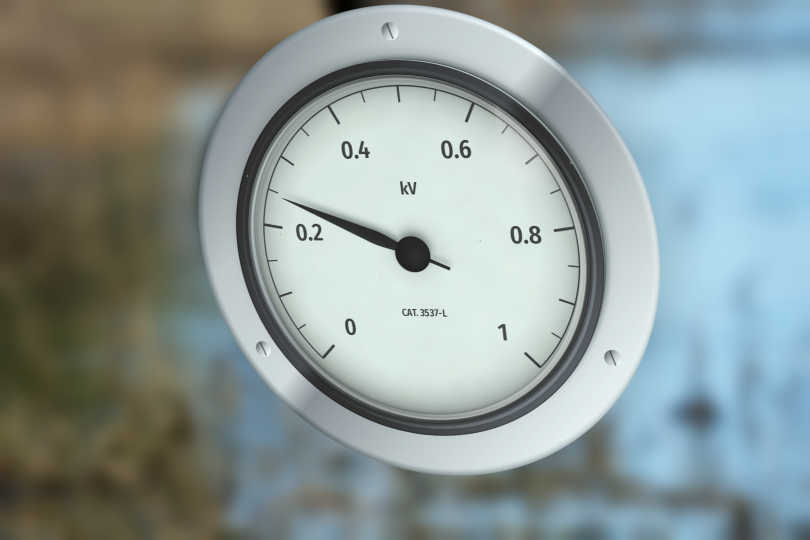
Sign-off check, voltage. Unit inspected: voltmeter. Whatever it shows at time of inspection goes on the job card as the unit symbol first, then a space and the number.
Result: kV 0.25
